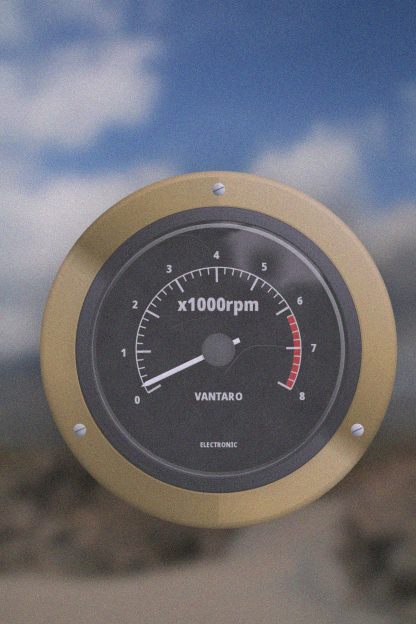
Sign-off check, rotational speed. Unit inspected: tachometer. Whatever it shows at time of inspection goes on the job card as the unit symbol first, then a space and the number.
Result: rpm 200
